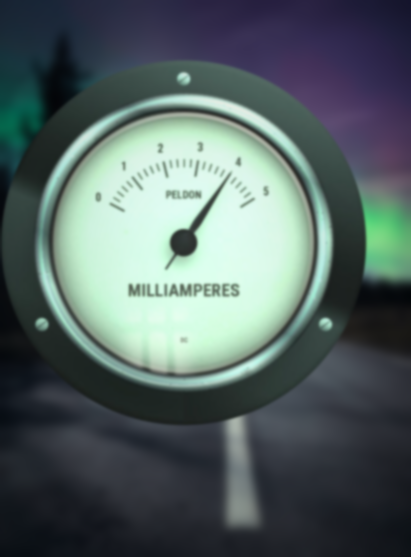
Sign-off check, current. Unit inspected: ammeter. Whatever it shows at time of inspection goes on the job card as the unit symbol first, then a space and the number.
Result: mA 4
